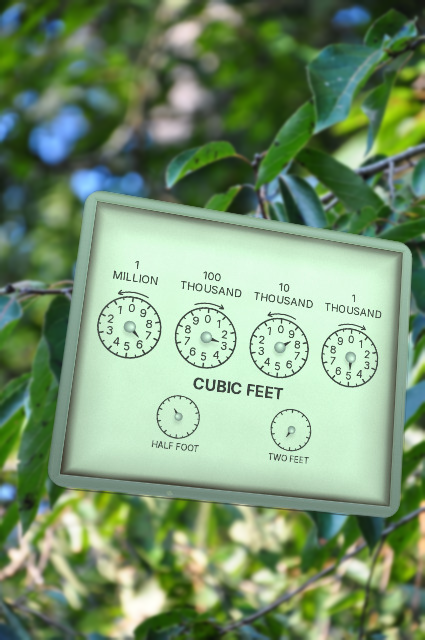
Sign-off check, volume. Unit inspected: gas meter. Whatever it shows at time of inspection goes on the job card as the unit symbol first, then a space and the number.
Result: ft³ 628500
